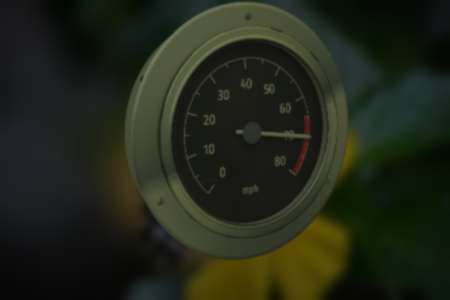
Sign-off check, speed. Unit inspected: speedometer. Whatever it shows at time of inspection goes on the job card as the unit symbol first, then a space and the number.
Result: mph 70
